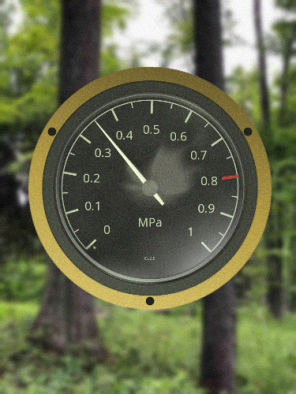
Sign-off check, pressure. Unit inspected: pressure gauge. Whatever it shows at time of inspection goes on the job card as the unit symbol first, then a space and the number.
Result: MPa 0.35
